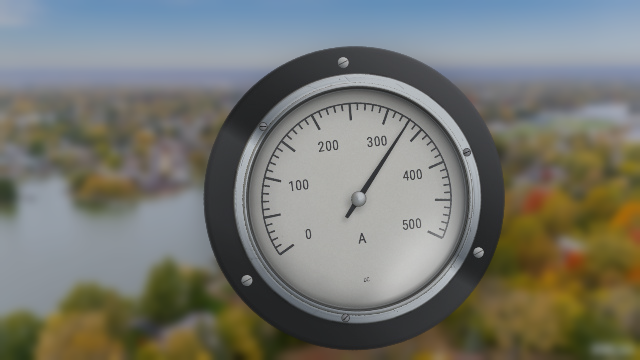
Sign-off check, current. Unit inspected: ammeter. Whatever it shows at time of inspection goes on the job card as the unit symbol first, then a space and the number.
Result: A 330
